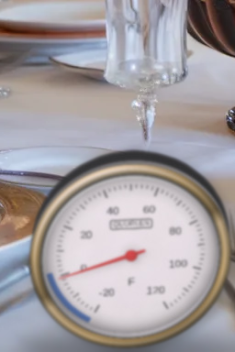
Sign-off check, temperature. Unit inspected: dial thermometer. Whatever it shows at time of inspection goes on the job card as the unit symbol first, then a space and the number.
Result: °F 0
